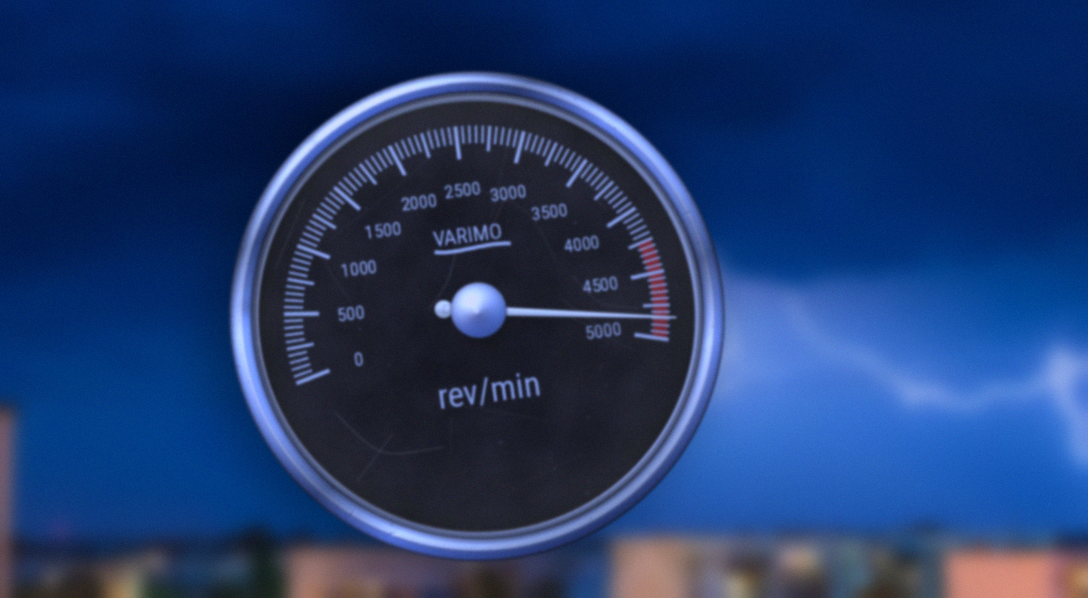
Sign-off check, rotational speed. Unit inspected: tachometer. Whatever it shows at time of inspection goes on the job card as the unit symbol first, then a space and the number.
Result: rpm 4850
